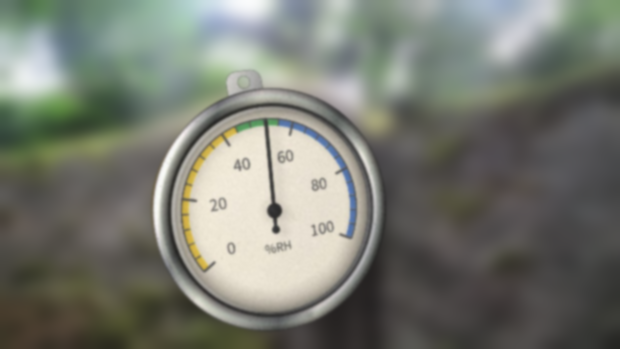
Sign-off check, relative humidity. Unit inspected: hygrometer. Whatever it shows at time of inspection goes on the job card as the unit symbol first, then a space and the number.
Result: % 52
